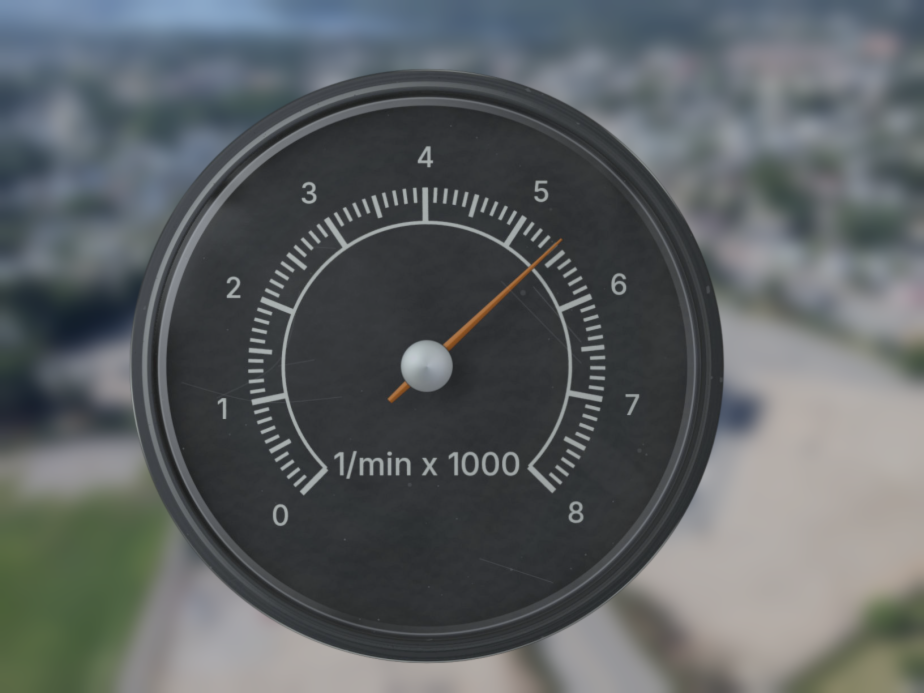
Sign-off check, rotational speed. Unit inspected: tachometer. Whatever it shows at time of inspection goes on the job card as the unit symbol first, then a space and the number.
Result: rpm 5400
